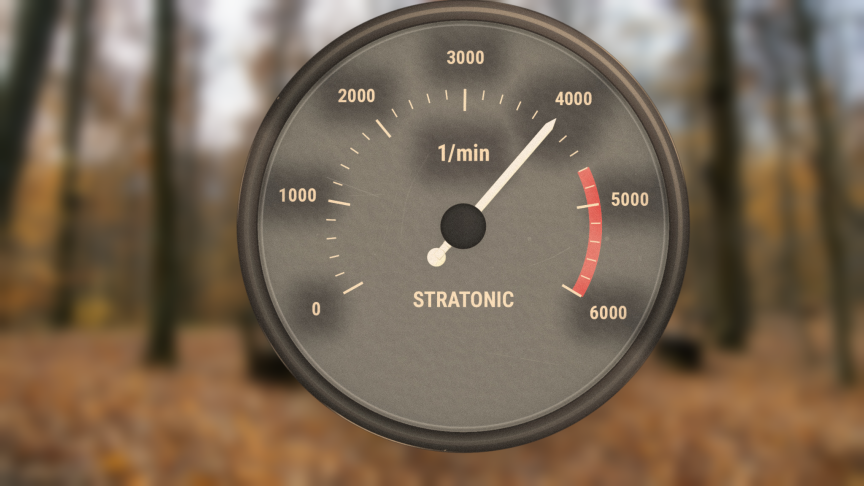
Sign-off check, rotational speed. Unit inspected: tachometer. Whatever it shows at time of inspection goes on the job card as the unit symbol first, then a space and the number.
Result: rpm 4000
